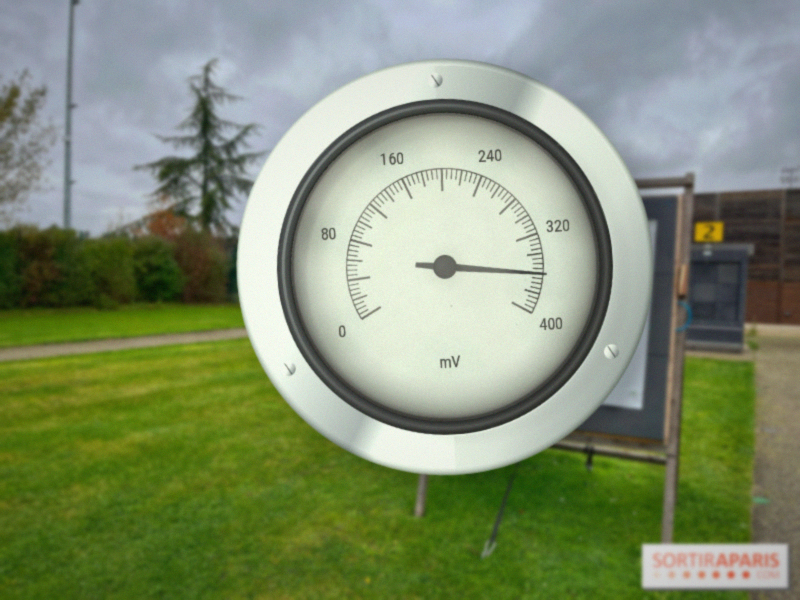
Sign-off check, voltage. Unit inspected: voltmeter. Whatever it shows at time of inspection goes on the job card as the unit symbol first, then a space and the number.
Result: mV 360
